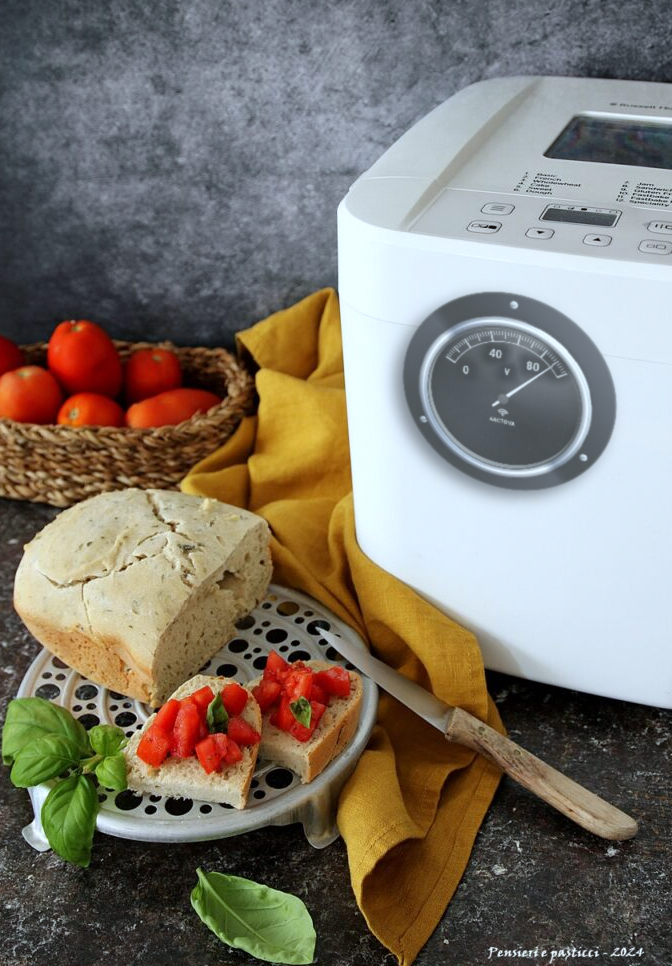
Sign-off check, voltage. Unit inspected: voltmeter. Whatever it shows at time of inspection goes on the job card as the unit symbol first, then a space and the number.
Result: V 90
